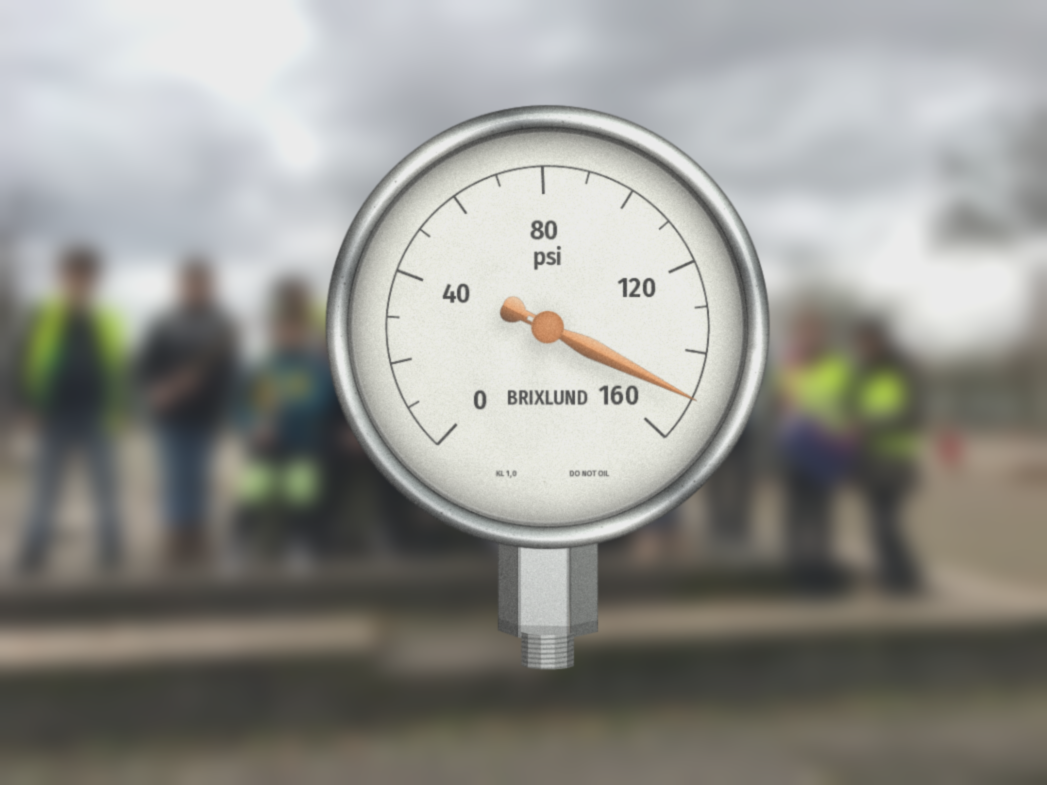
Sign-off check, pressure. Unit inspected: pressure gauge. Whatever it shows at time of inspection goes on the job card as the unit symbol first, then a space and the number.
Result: psi 150
